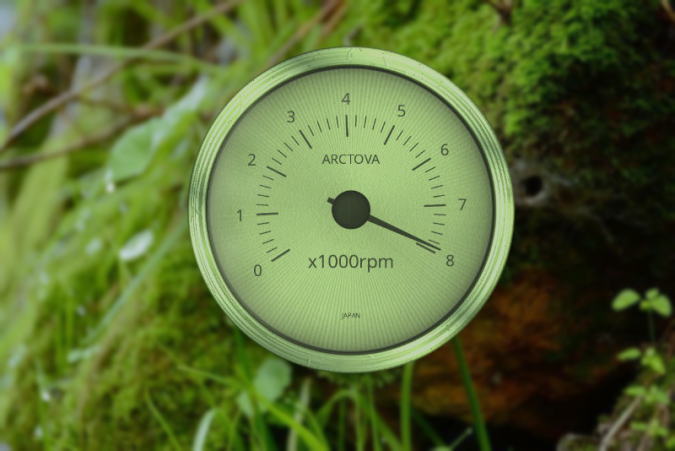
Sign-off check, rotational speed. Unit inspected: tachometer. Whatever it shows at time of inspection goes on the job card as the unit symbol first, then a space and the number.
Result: rpm 7900
